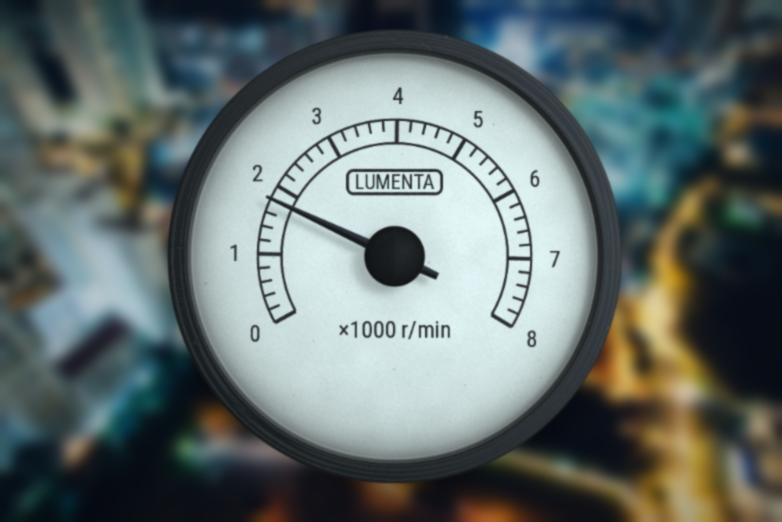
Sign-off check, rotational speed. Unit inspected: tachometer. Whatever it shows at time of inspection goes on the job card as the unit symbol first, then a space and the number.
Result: rpm 1800
